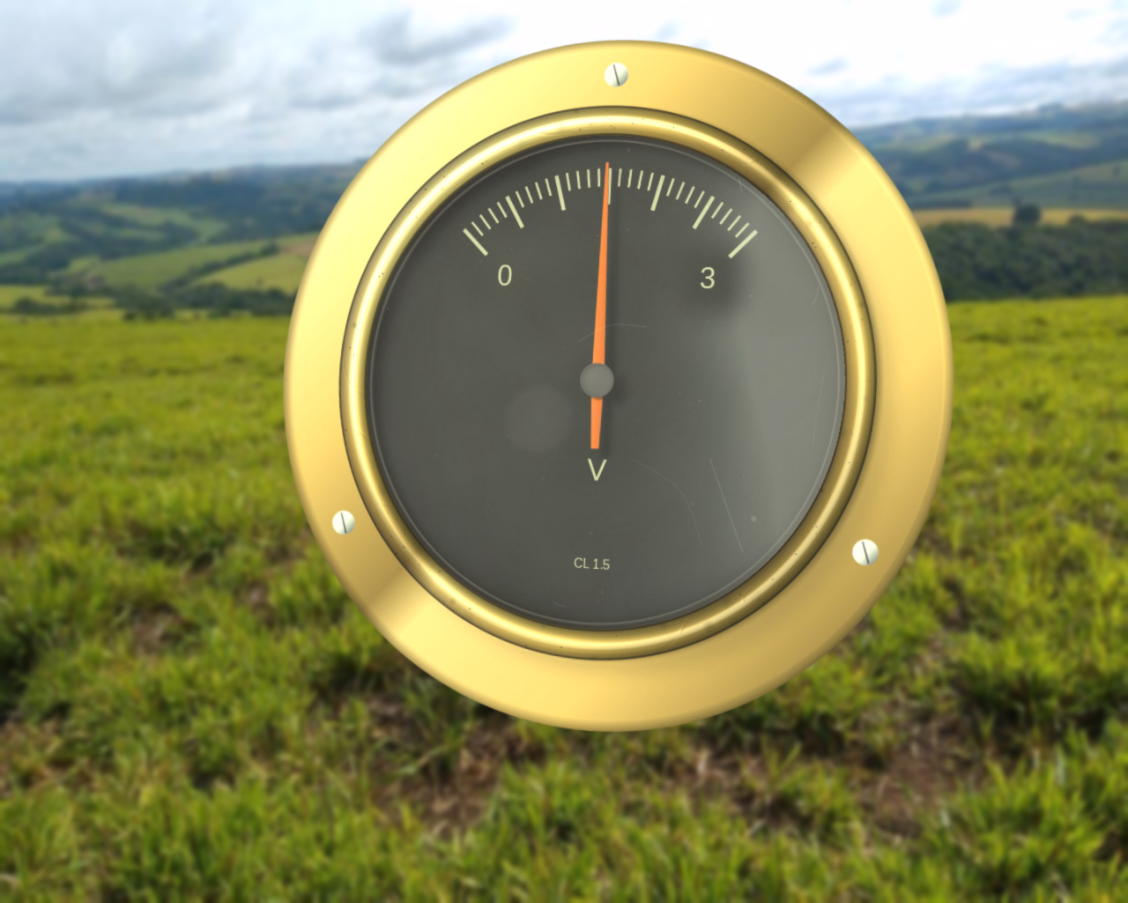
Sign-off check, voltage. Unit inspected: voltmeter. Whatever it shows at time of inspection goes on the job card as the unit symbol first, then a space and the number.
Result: V 1.5
